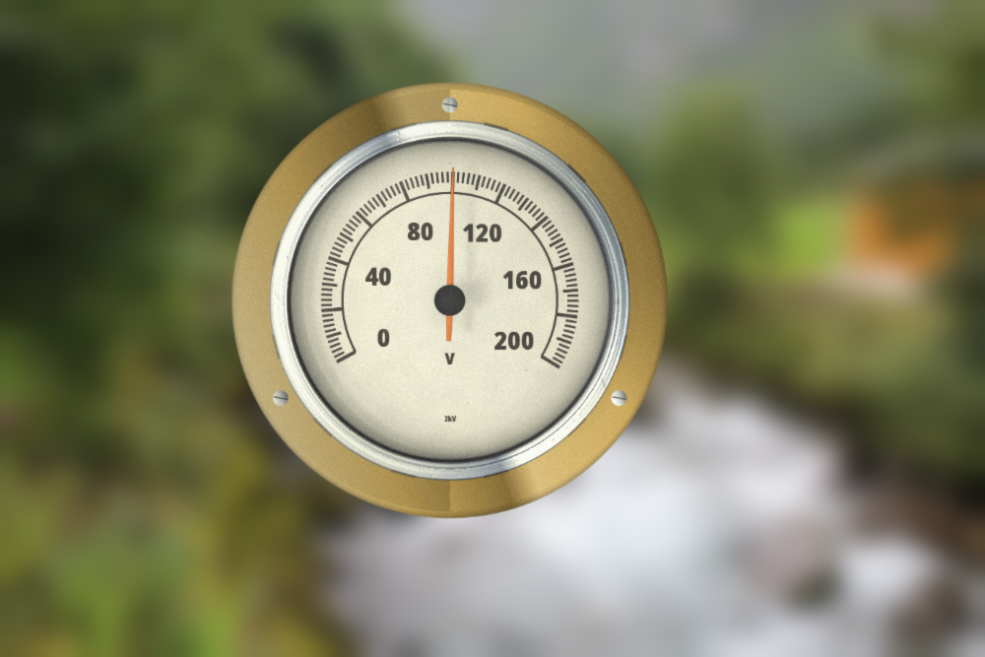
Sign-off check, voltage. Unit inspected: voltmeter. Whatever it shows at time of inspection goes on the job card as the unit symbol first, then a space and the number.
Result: V 100
